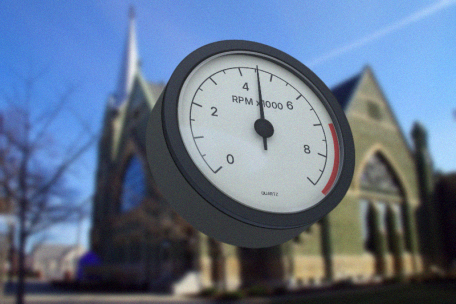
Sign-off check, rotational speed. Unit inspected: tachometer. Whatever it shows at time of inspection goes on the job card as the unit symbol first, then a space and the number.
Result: rpm 4500
